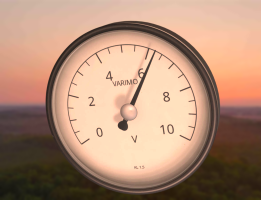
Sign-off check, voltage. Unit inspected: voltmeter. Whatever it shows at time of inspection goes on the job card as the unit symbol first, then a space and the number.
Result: V 6.25
